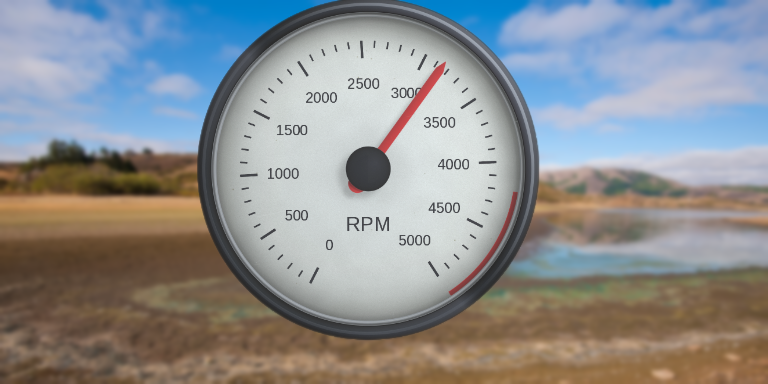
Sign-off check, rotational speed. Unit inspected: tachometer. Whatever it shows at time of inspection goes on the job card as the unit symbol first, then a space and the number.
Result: rpm 3150
